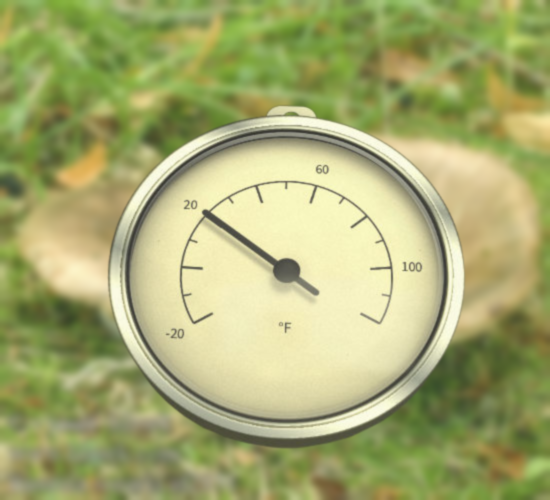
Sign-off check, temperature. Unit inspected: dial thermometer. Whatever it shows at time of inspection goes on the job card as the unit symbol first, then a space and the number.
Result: °F 20
